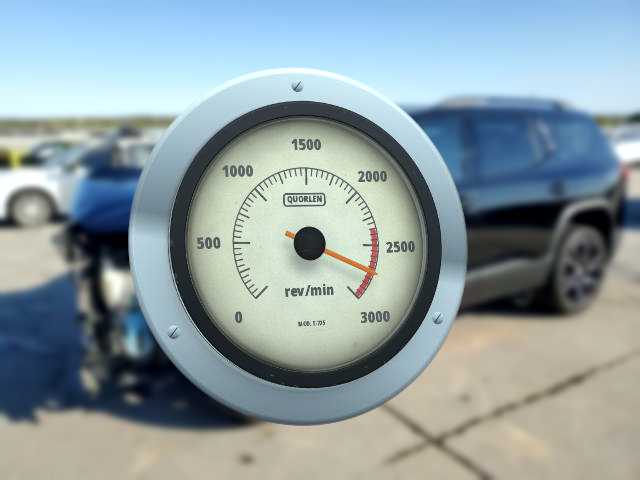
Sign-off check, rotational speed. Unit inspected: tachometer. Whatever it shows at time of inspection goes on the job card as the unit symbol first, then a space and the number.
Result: rpm 2750
